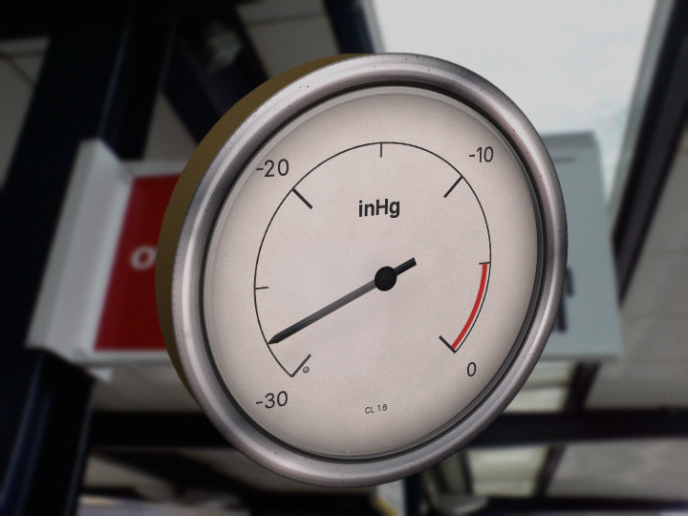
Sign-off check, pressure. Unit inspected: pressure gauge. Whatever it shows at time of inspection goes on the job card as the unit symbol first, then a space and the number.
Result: inHg -27.5
